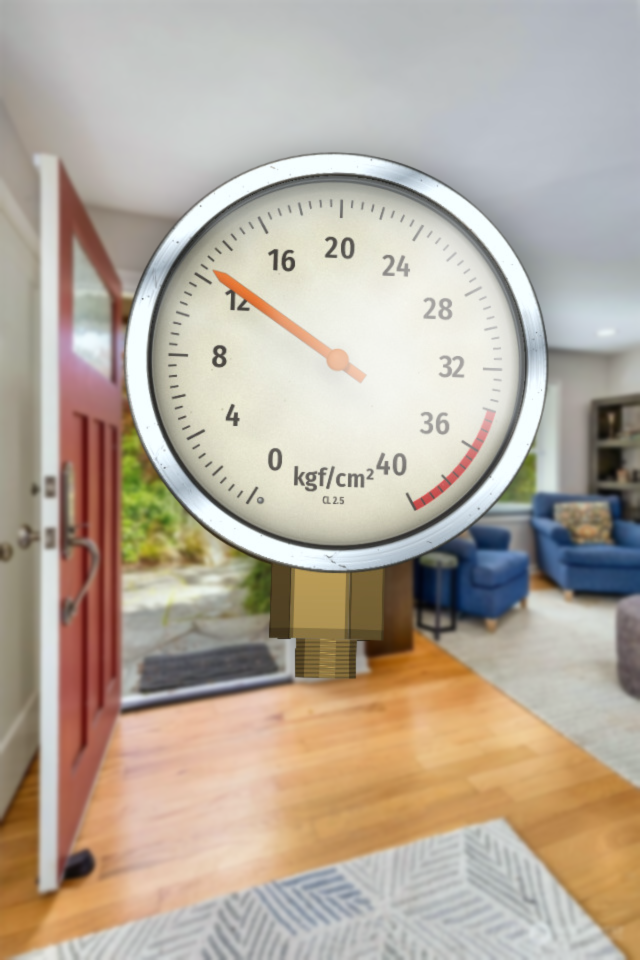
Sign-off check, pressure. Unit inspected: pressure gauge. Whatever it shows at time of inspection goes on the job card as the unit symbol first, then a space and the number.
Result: kg/cm² 12.5
